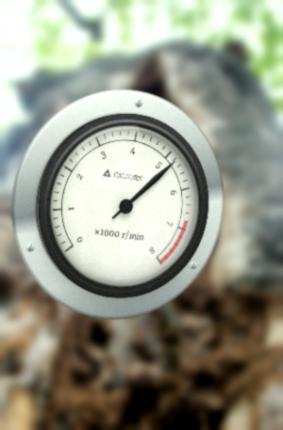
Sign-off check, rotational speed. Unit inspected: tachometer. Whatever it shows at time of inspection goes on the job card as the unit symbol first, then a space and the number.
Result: rpm 5200
